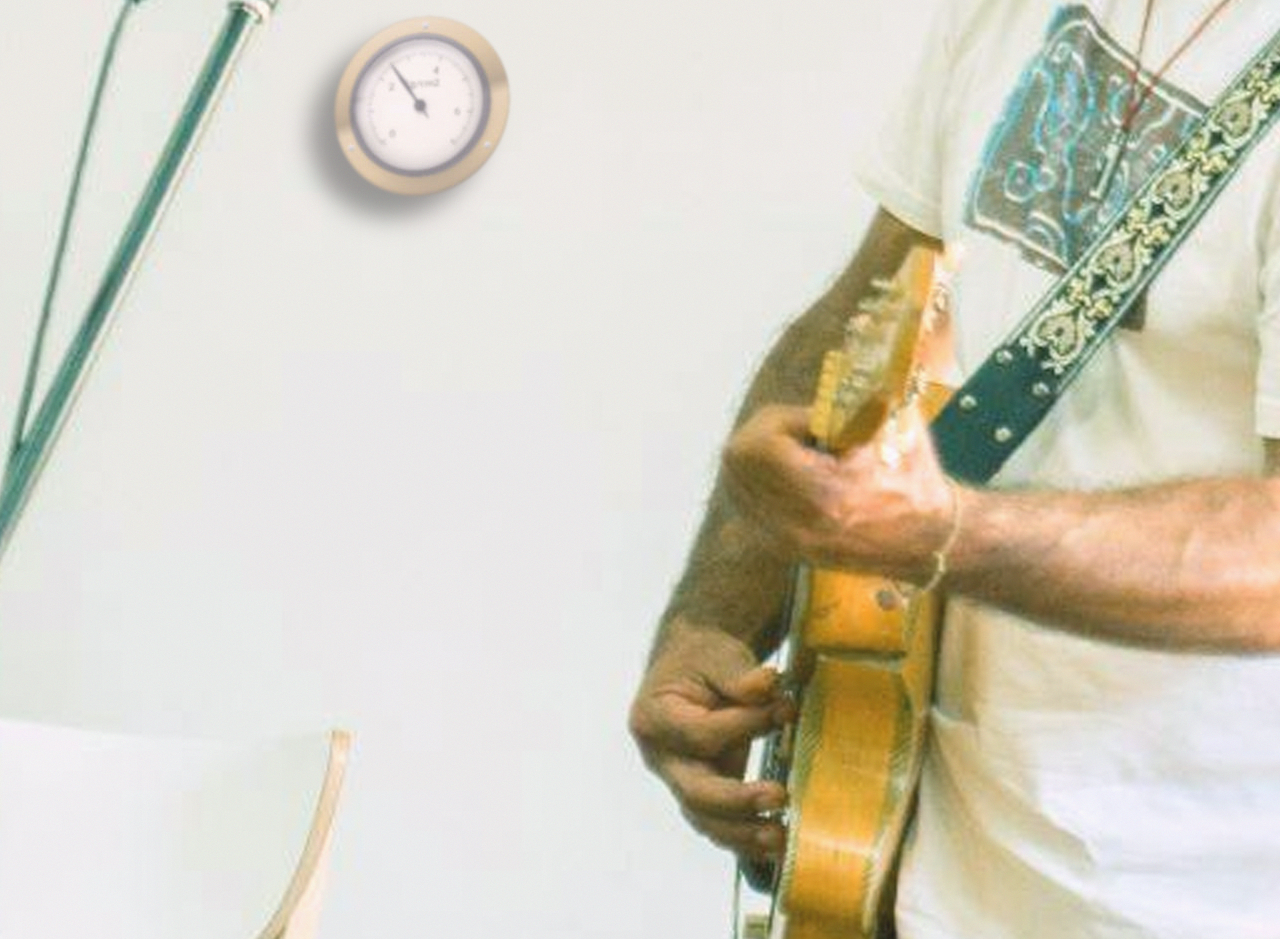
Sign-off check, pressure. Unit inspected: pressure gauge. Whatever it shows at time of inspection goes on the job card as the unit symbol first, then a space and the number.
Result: kg/cm² 2.5
